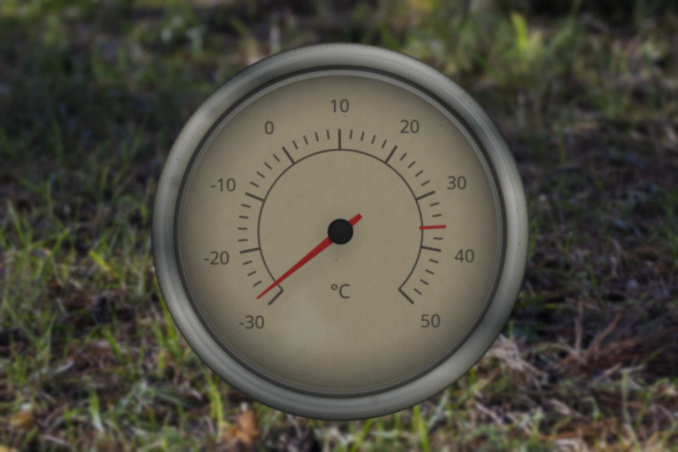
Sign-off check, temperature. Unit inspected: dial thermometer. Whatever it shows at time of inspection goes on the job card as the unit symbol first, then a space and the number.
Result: °C -28
